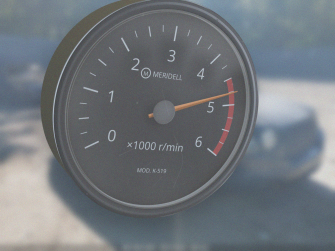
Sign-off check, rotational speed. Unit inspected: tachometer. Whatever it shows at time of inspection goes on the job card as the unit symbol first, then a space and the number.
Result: rpm 4750
